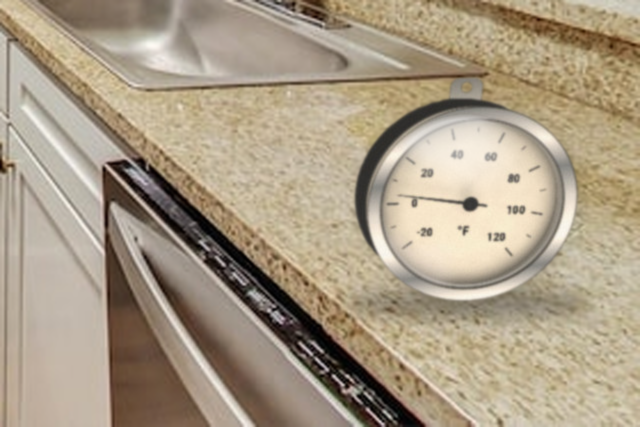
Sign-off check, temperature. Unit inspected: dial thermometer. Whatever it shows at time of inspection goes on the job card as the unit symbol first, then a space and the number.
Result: °F 5
